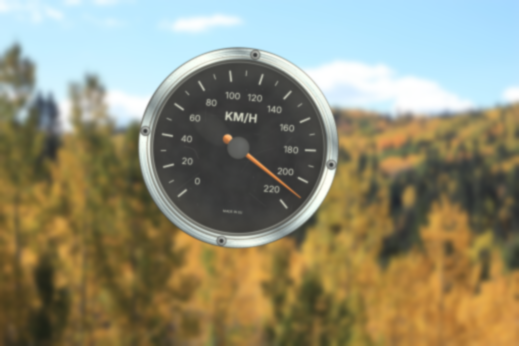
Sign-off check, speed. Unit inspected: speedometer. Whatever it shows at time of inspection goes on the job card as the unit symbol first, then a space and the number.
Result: km/h 210
